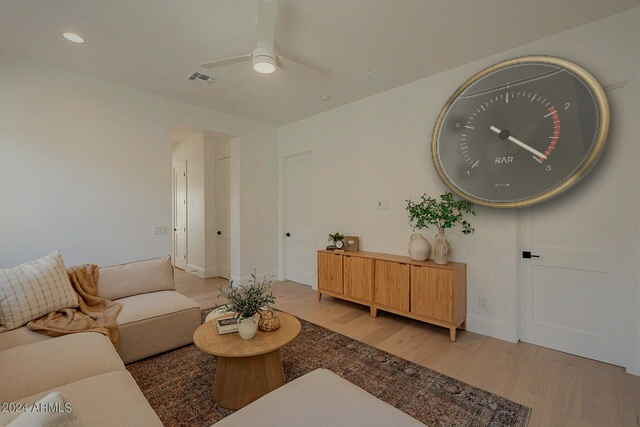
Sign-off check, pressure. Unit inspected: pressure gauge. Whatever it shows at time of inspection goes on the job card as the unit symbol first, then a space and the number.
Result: bar 2.9
